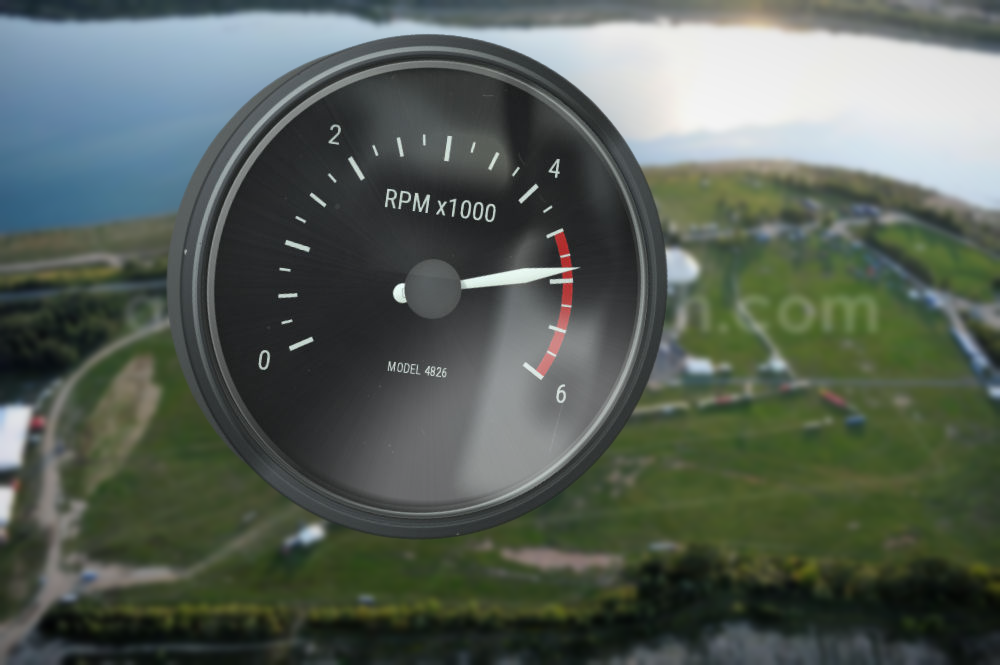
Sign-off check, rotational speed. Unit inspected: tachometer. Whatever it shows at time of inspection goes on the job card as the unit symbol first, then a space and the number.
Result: rpm 4875
